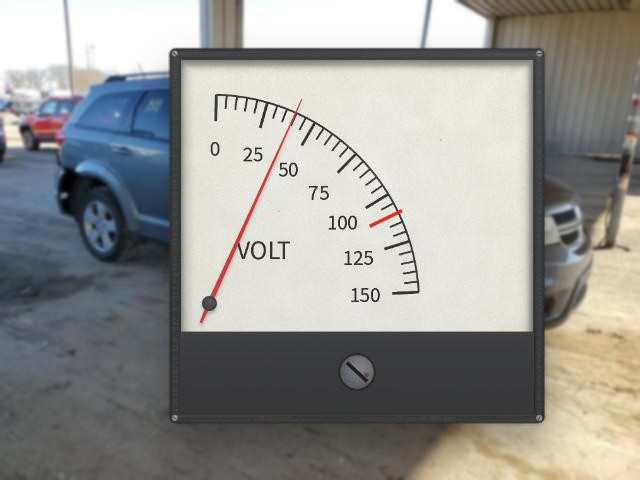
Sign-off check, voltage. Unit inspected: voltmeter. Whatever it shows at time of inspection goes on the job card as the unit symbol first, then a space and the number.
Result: V 40
